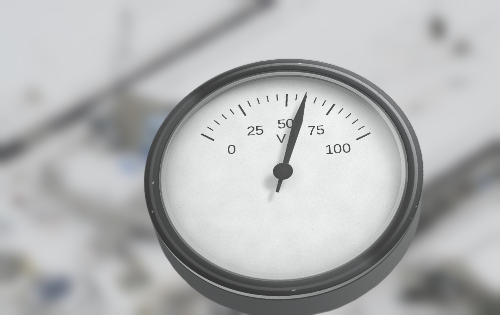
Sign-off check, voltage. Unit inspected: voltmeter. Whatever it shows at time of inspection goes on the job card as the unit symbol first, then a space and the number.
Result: V 60
